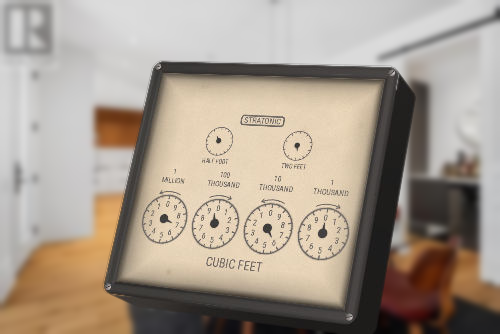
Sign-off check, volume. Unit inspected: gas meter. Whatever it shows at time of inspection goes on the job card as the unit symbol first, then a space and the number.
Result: ft³ 696000
